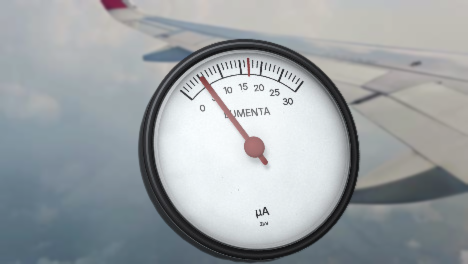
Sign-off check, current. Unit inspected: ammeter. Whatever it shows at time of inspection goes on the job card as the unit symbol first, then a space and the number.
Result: µA 5
